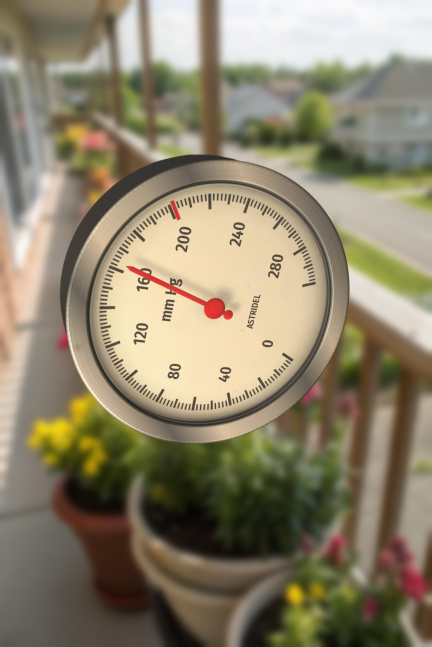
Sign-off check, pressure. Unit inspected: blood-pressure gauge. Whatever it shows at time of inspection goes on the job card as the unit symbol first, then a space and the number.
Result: mmHg 164
